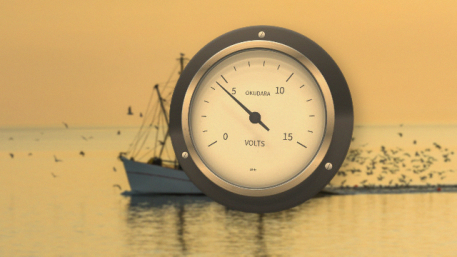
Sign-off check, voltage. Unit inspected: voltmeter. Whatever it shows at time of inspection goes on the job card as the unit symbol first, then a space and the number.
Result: V 4.5
